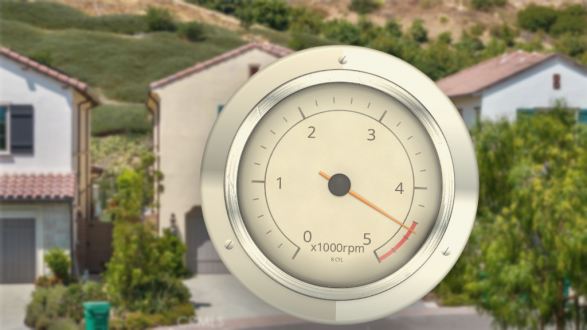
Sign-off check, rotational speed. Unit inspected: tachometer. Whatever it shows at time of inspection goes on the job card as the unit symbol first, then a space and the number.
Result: rpm 4500
